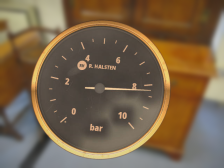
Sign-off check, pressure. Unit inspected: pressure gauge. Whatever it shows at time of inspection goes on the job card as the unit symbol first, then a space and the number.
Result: bar 8.25
